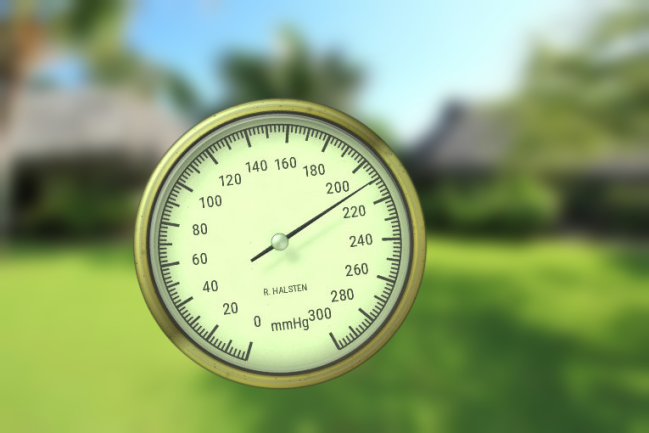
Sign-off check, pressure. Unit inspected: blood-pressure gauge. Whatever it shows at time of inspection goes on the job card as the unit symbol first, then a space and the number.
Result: mmHg 210
